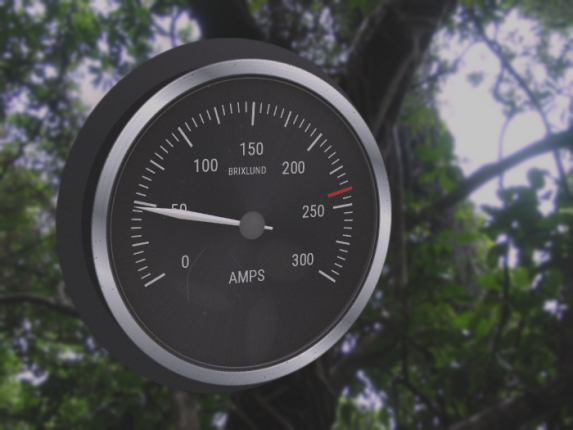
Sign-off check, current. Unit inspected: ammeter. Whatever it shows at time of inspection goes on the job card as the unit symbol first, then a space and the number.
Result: A 47.5
